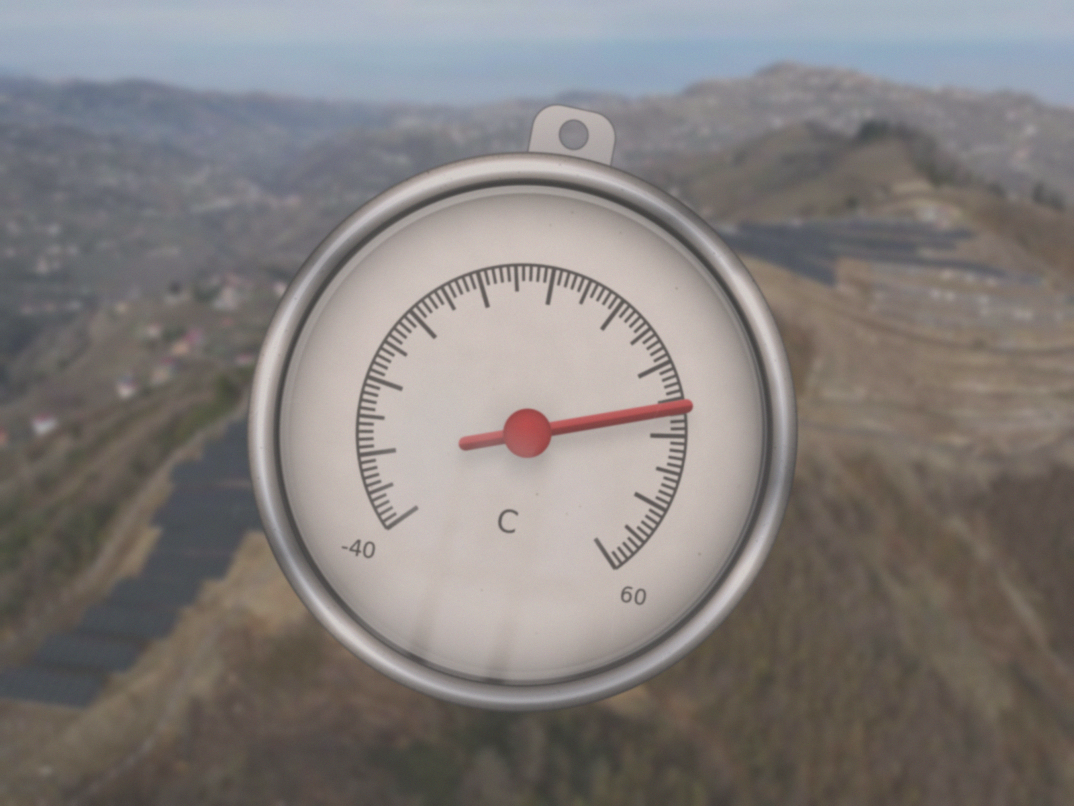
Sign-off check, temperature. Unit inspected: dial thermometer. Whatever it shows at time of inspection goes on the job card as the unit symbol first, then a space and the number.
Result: °C 36
